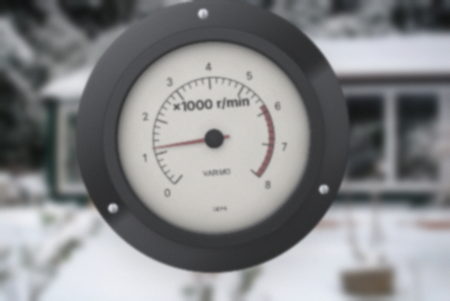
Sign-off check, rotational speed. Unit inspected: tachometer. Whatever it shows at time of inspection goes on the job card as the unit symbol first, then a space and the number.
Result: rpm 1200
